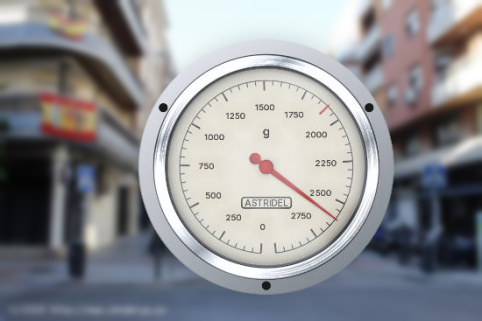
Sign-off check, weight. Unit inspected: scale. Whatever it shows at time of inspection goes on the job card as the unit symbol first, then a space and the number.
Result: g 2600
